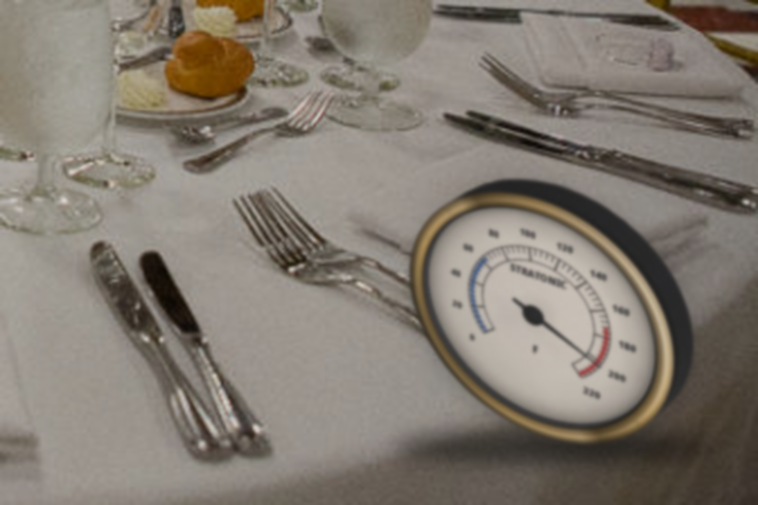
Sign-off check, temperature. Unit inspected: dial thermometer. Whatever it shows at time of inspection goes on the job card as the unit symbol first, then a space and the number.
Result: °F 200
